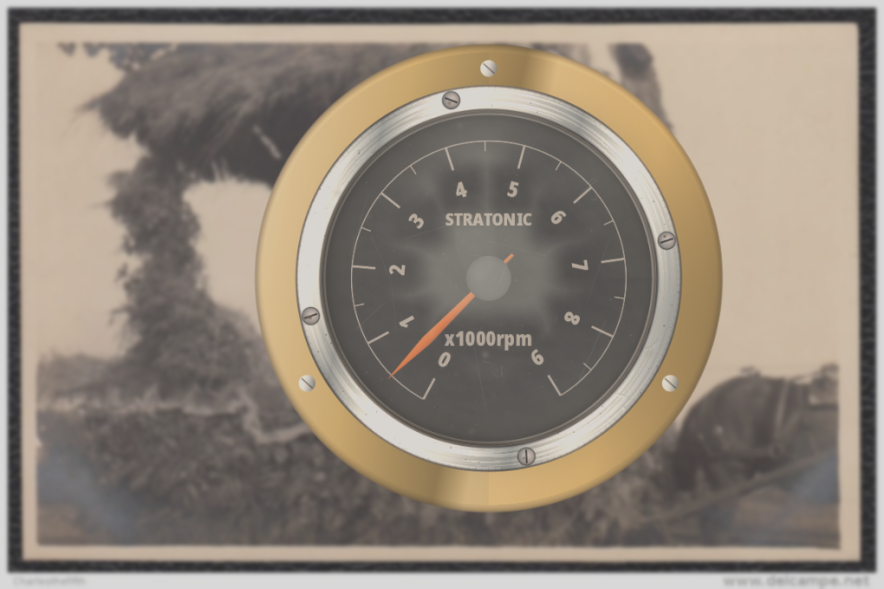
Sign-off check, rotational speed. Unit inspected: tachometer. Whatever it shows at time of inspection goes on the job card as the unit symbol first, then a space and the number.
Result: rpm 500
